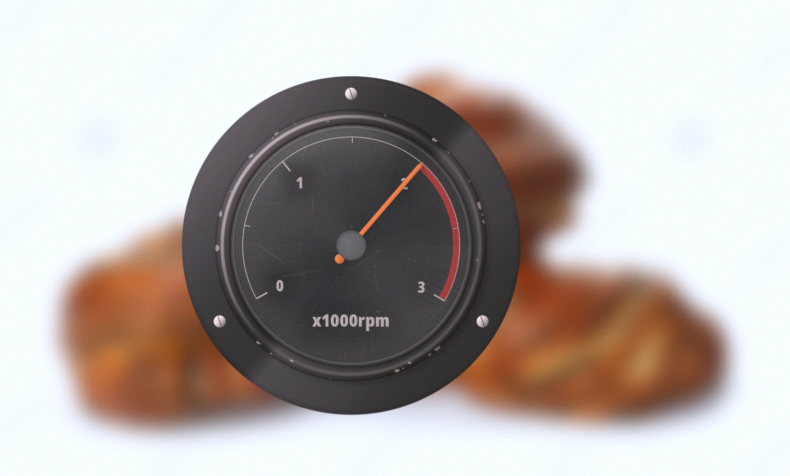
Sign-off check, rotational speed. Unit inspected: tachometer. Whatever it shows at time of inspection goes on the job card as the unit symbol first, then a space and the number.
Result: rpm 2000
